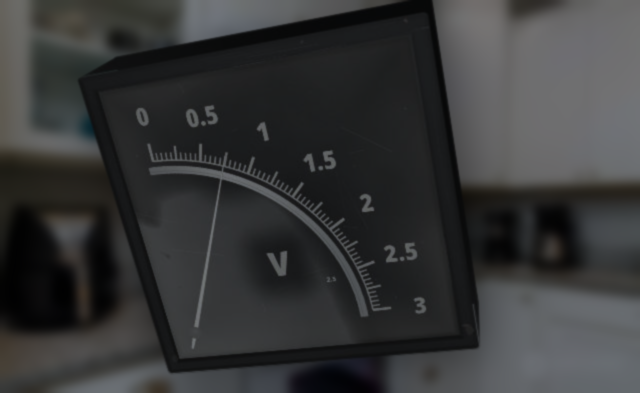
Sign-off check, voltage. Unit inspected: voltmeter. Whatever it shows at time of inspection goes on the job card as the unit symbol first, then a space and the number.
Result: V 0.75
